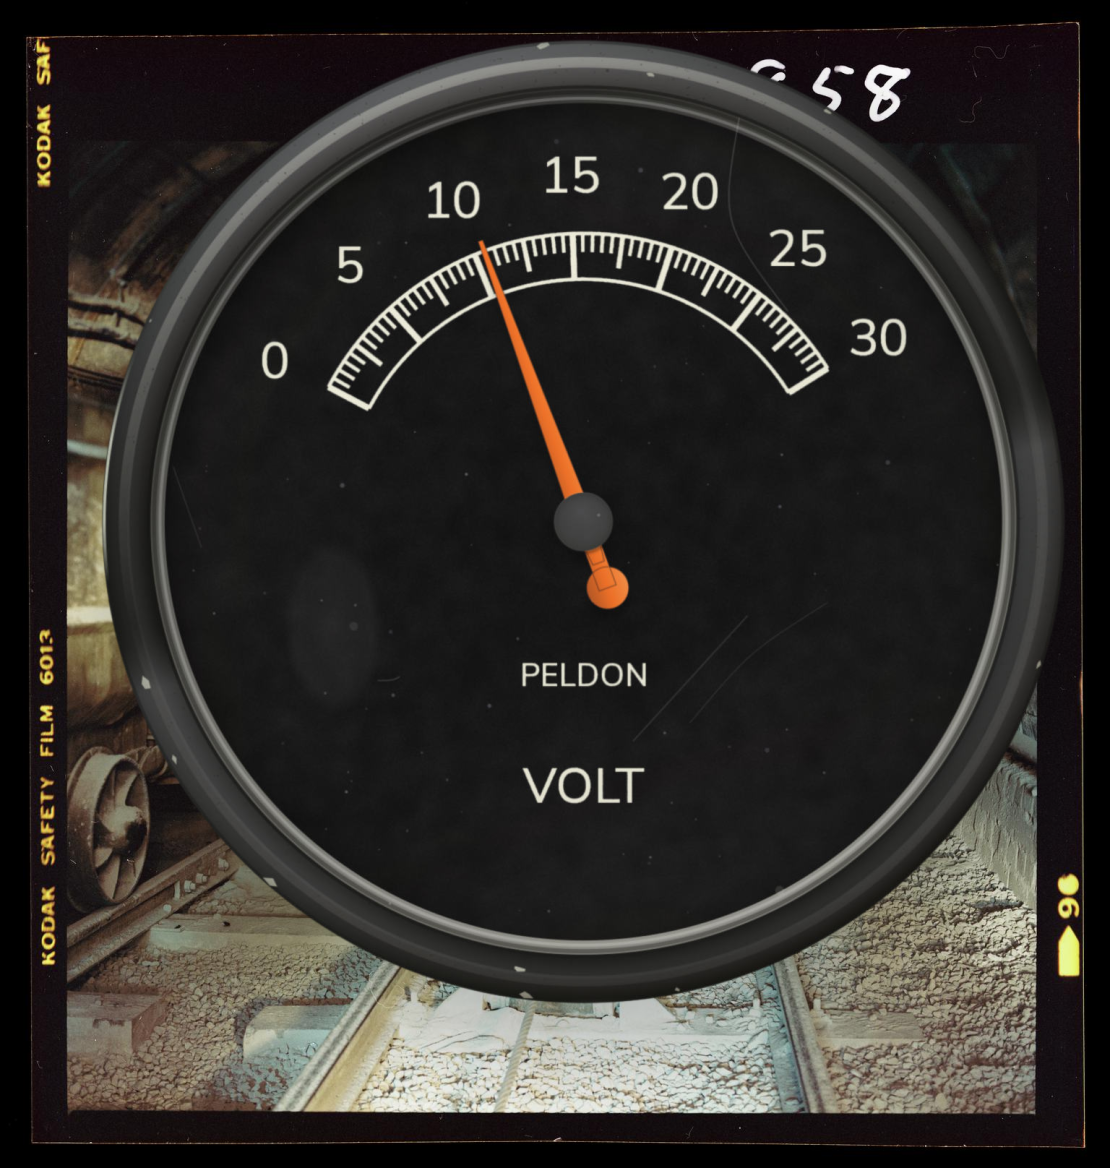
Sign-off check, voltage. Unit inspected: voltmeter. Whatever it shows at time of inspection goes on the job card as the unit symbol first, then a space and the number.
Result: V 10.5
